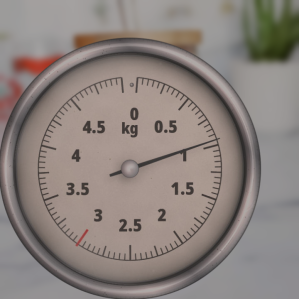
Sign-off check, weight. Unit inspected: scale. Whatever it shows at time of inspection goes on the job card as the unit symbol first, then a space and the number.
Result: kg 0.95
